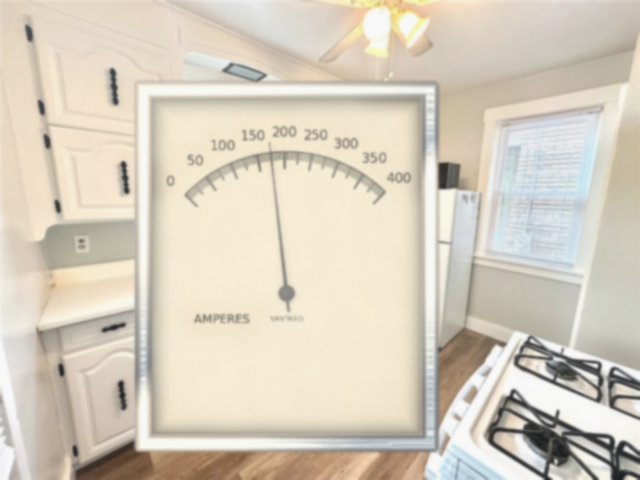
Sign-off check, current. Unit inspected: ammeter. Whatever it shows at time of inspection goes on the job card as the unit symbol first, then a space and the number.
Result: A 175
